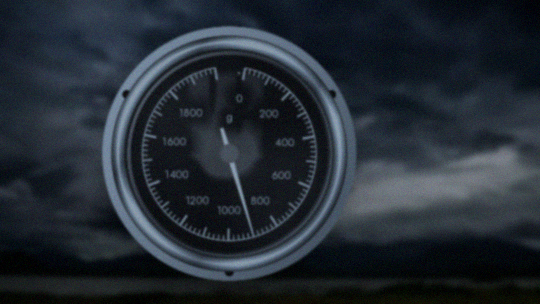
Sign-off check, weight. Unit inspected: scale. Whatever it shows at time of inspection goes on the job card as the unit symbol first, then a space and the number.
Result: g 900
